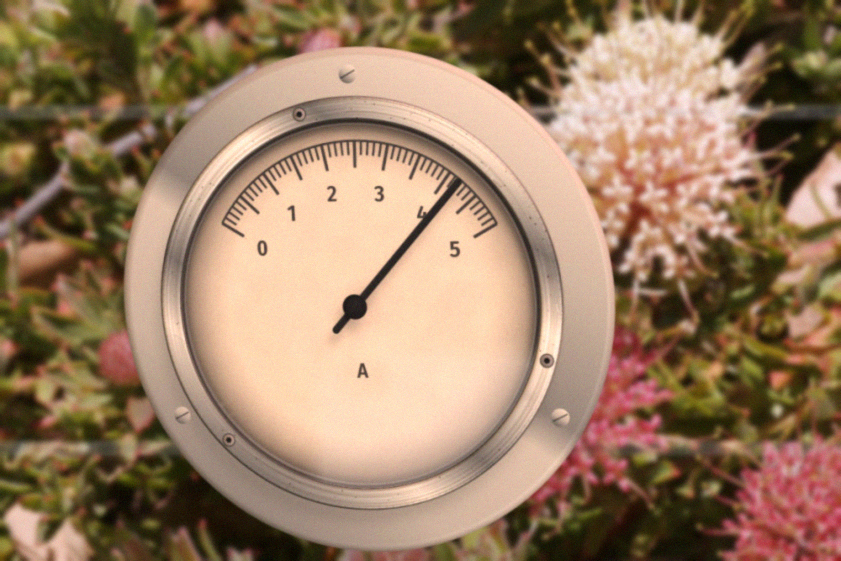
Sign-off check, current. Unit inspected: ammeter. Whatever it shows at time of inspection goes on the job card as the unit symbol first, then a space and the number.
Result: A 4.2
